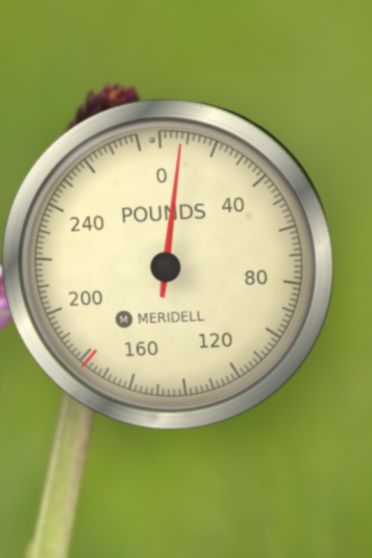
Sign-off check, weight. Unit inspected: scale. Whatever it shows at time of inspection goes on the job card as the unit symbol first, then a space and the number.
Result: lb 8
